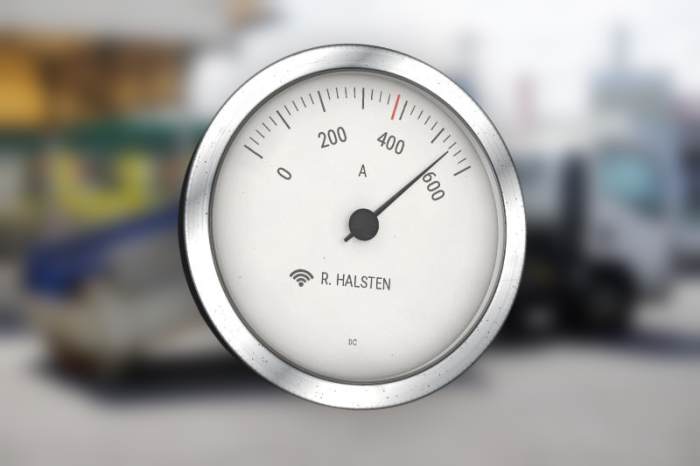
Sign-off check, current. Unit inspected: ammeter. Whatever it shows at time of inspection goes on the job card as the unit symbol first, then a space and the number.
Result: A 540
